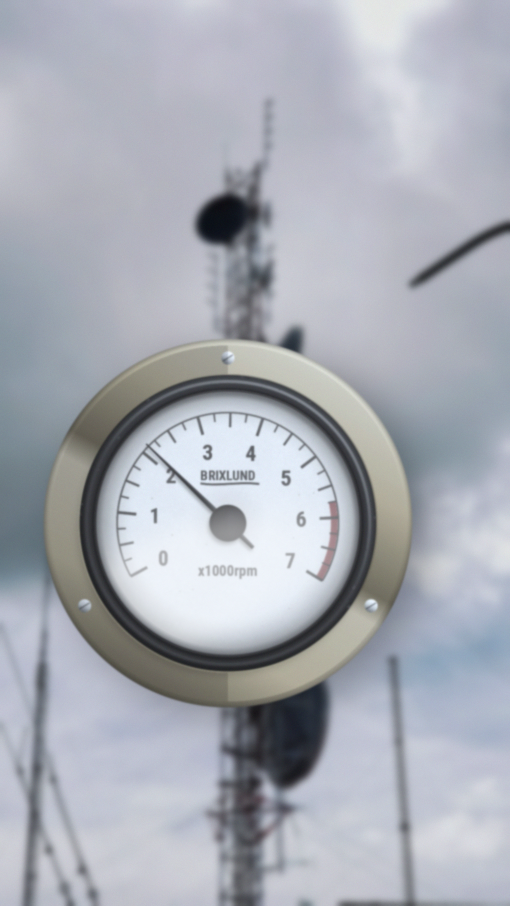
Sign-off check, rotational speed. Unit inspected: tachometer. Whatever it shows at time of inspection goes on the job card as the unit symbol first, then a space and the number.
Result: rpm 2125
